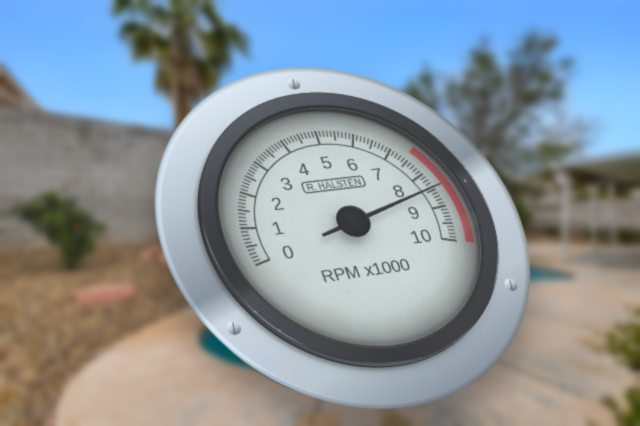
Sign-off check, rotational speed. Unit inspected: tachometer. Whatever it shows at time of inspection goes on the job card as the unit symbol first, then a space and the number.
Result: rpm 8500
